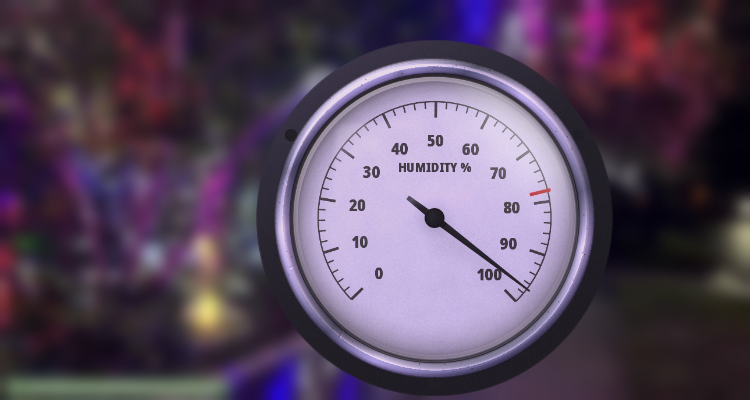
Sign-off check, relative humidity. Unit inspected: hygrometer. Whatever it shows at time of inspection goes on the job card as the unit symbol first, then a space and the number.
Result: % 97
